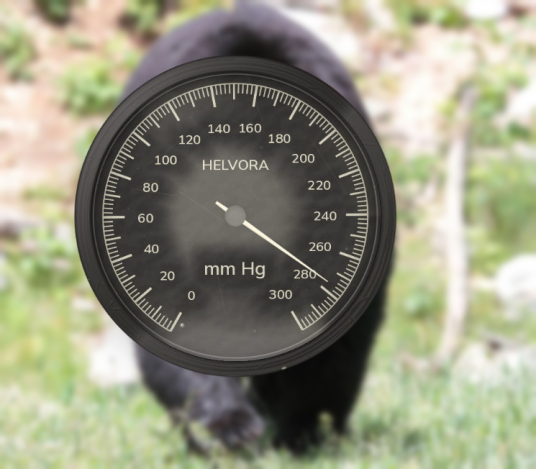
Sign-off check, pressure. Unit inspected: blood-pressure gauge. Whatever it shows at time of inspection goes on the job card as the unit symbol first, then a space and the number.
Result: mmHg 276
